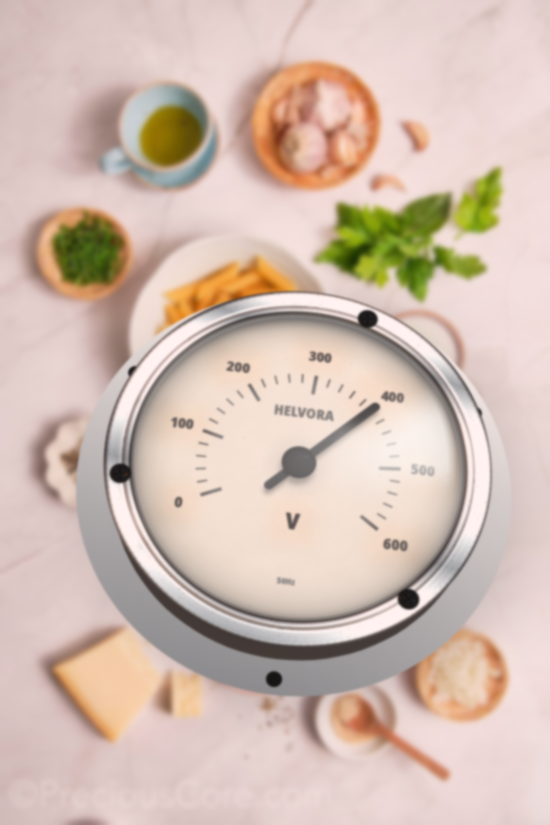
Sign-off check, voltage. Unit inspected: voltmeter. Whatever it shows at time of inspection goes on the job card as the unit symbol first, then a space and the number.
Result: V 400
